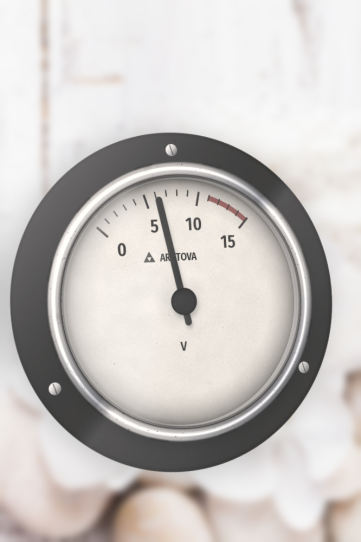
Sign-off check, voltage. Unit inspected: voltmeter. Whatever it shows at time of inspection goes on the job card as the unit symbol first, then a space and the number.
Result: V 6
